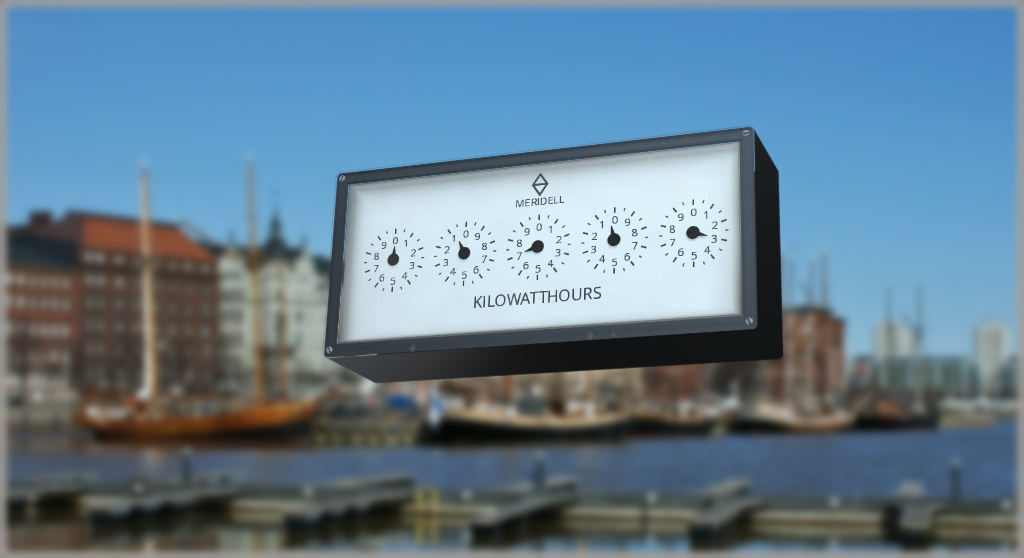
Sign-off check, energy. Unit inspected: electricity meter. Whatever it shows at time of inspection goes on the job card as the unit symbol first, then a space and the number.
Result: kWh 703
